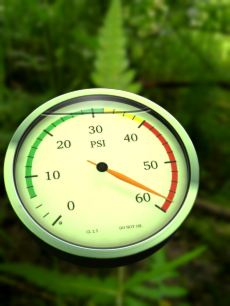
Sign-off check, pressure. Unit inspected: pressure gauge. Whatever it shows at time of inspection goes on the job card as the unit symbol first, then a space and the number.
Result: psi 58
